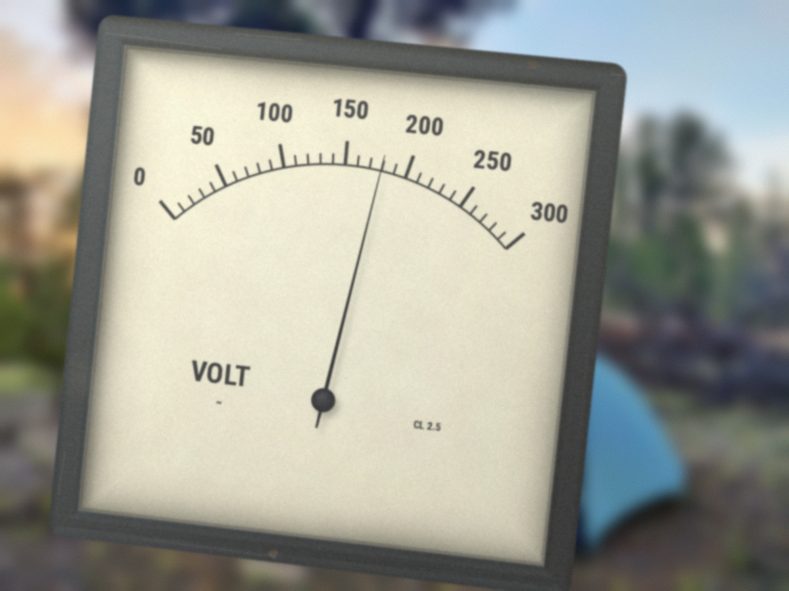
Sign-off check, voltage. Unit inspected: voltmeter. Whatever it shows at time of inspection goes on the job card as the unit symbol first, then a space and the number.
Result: V 180
